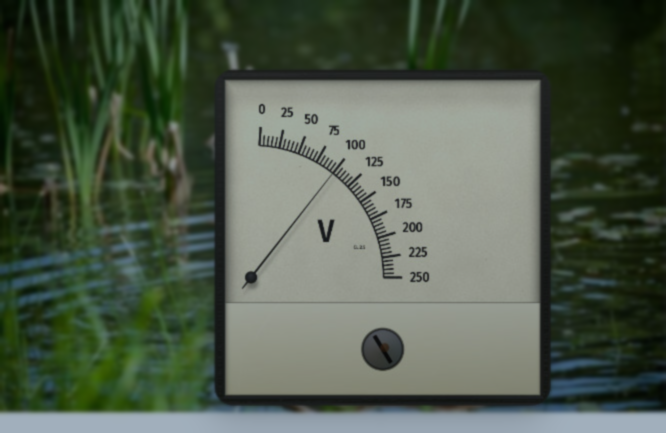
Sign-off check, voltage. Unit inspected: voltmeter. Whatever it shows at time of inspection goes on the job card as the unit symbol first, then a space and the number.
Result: V 100
